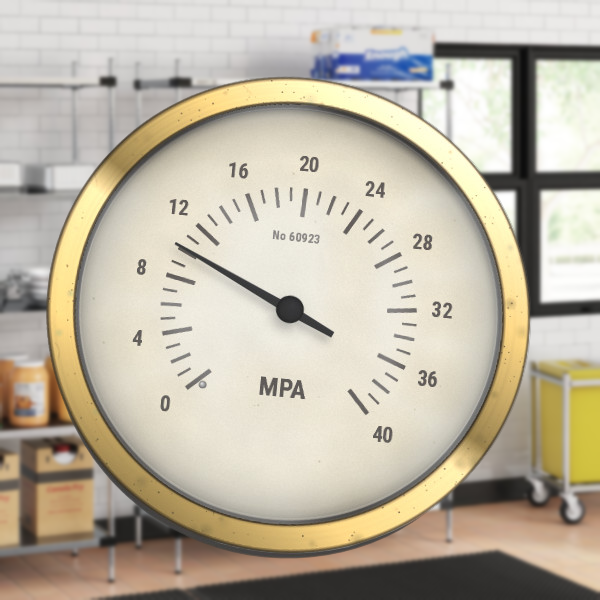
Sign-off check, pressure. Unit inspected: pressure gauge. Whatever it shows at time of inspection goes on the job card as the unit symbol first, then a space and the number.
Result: MPa 10
